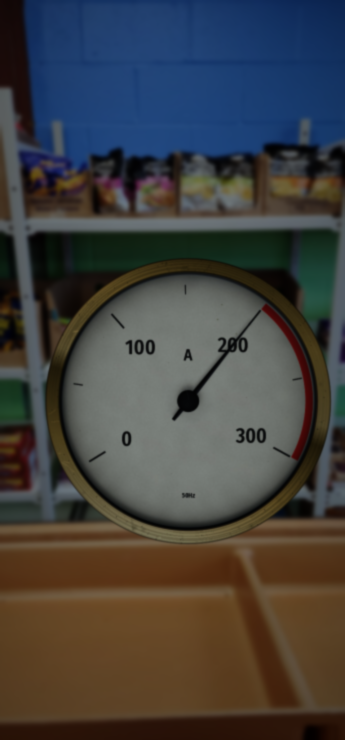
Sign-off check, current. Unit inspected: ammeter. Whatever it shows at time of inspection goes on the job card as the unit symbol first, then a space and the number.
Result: A 200
